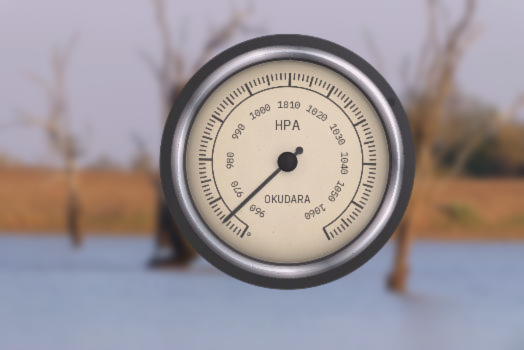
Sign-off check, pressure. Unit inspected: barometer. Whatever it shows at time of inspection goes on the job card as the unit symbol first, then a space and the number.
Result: hPa 965
